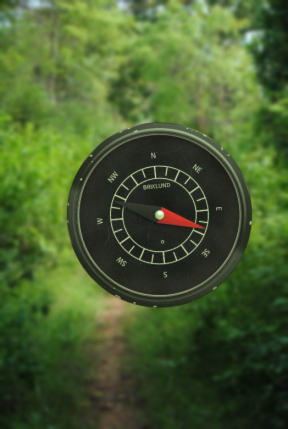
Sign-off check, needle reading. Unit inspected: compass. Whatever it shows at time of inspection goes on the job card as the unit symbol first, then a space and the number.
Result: ° 112.5
